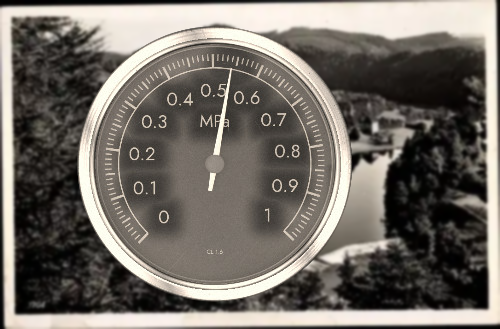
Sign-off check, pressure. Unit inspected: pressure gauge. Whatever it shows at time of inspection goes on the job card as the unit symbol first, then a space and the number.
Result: MPa 0.54
